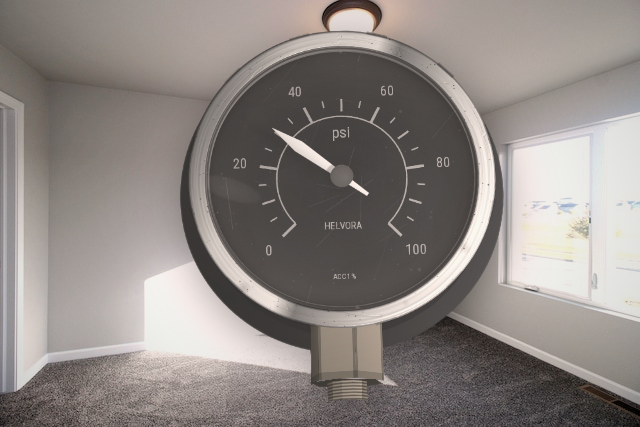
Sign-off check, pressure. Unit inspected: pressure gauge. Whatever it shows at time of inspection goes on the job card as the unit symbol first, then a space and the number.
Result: psi 30
